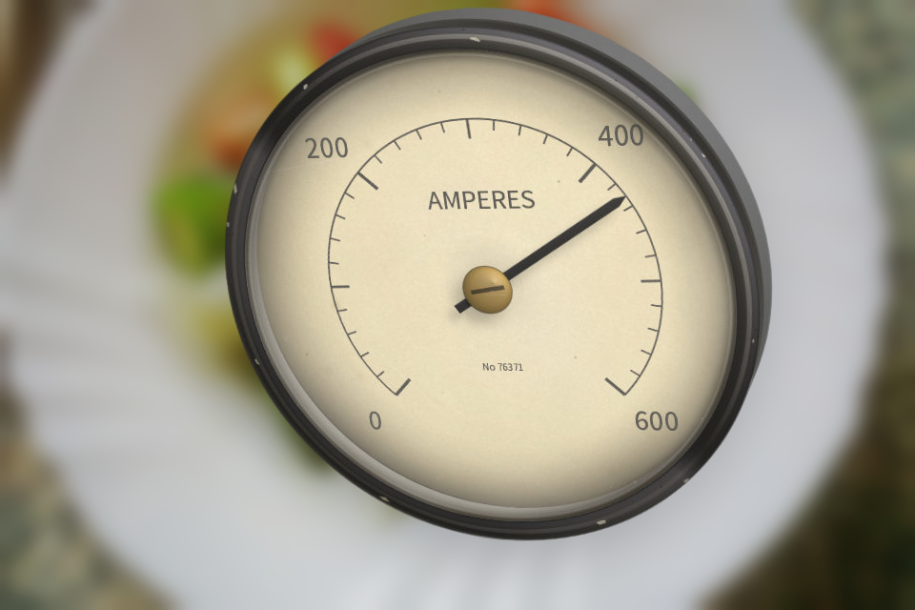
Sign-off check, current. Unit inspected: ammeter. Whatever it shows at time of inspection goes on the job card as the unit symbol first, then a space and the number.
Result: A 430
